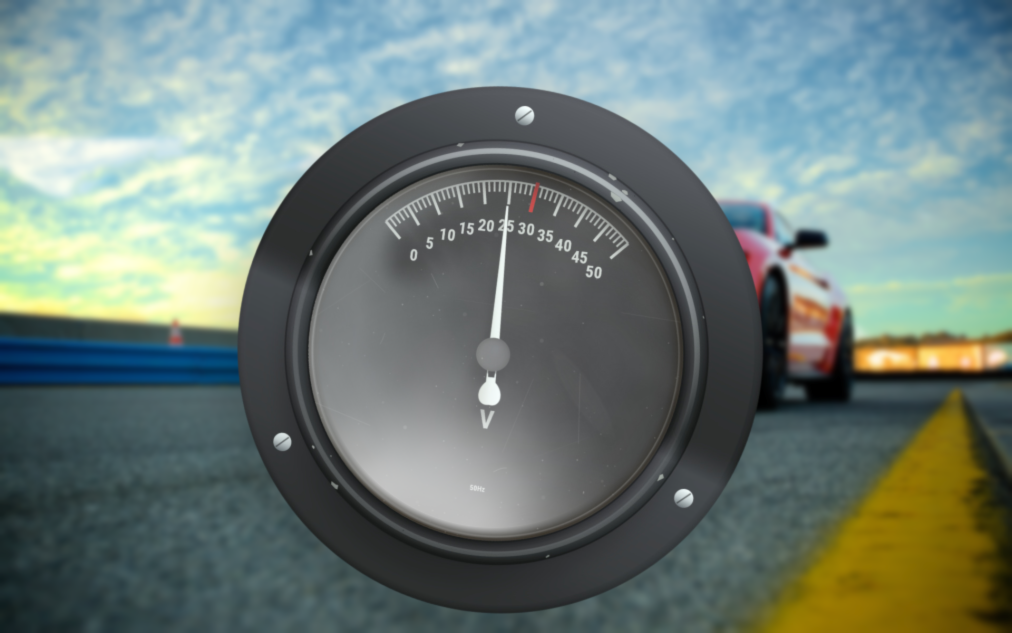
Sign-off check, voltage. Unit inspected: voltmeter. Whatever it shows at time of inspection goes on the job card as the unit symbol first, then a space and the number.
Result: V 25
